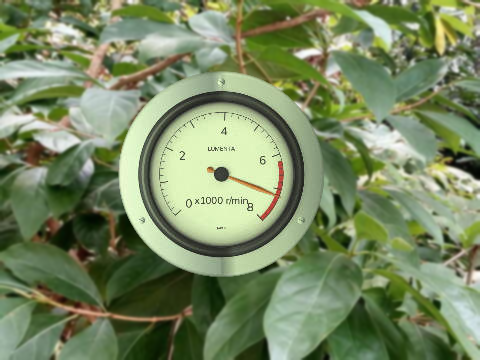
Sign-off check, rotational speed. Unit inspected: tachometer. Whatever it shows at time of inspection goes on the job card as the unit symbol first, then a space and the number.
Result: rpm 7200
